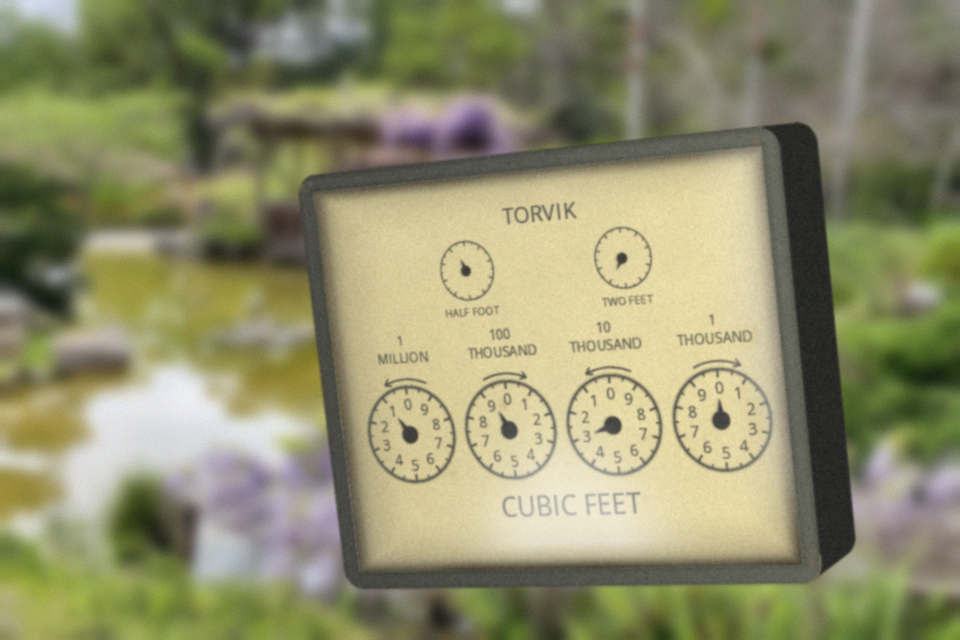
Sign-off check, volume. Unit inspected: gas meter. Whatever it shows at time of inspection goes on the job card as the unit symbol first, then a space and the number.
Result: ft³ 93000
